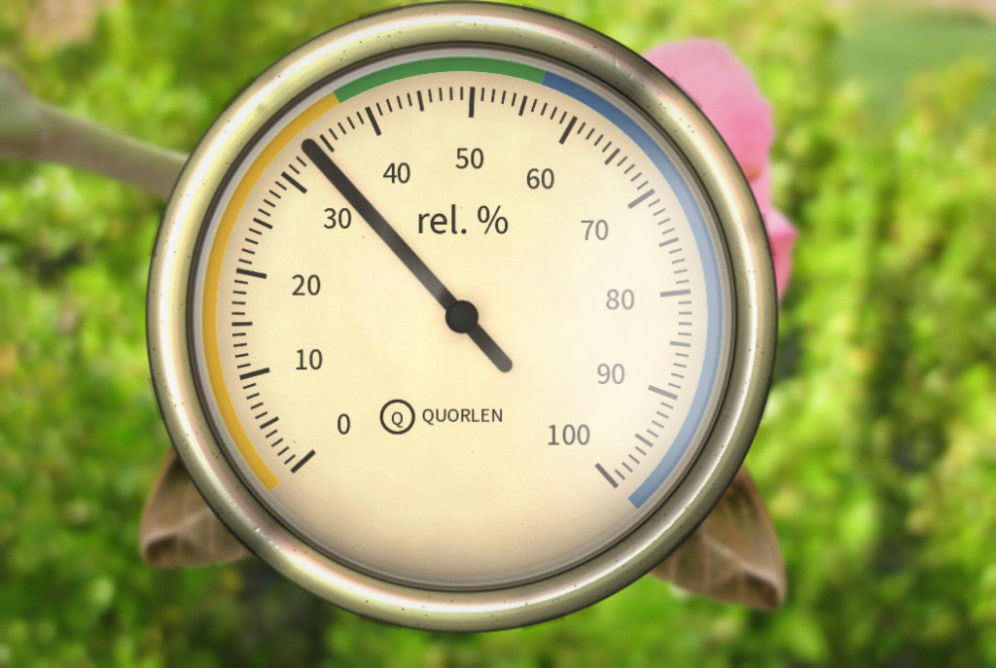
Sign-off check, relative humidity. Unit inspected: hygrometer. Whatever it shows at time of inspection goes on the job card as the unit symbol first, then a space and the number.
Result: % 33.5
